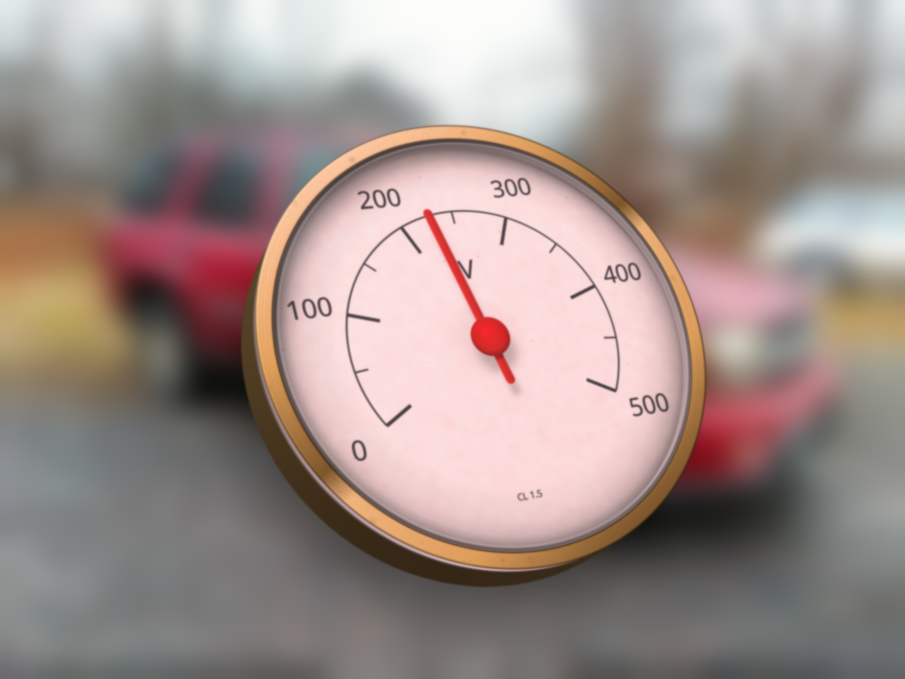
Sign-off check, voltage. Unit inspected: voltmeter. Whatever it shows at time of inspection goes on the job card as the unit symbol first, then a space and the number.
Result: V 225
